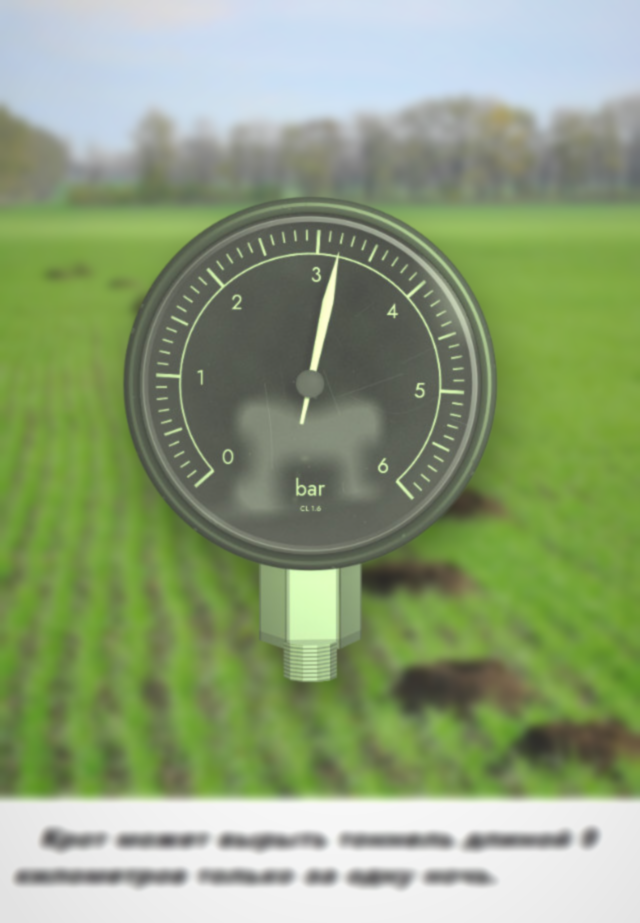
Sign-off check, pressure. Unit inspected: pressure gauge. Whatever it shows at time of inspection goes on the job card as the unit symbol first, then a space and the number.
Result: bar 3.2
